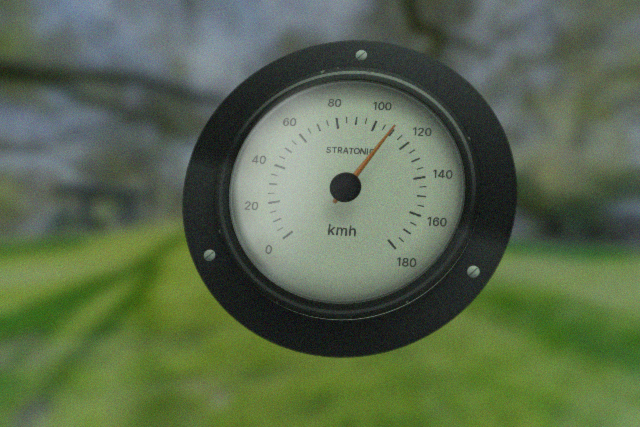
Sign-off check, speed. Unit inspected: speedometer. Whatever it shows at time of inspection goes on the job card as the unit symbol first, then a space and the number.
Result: km/h 110
